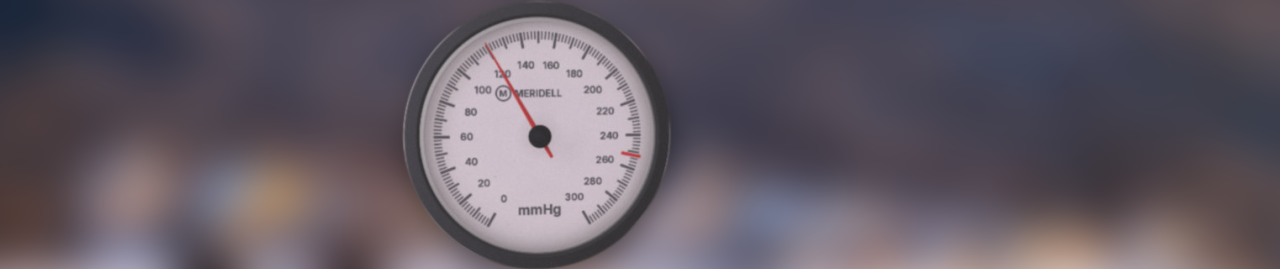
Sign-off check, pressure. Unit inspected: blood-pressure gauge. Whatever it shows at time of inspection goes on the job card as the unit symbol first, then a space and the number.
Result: mmHg 120
